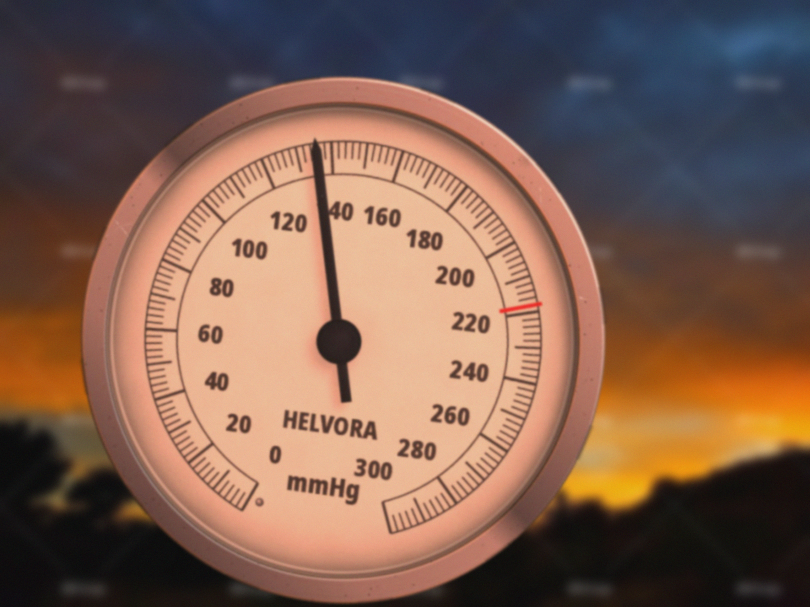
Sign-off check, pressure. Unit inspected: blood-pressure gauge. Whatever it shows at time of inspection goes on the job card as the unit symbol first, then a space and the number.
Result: mmHg 136
